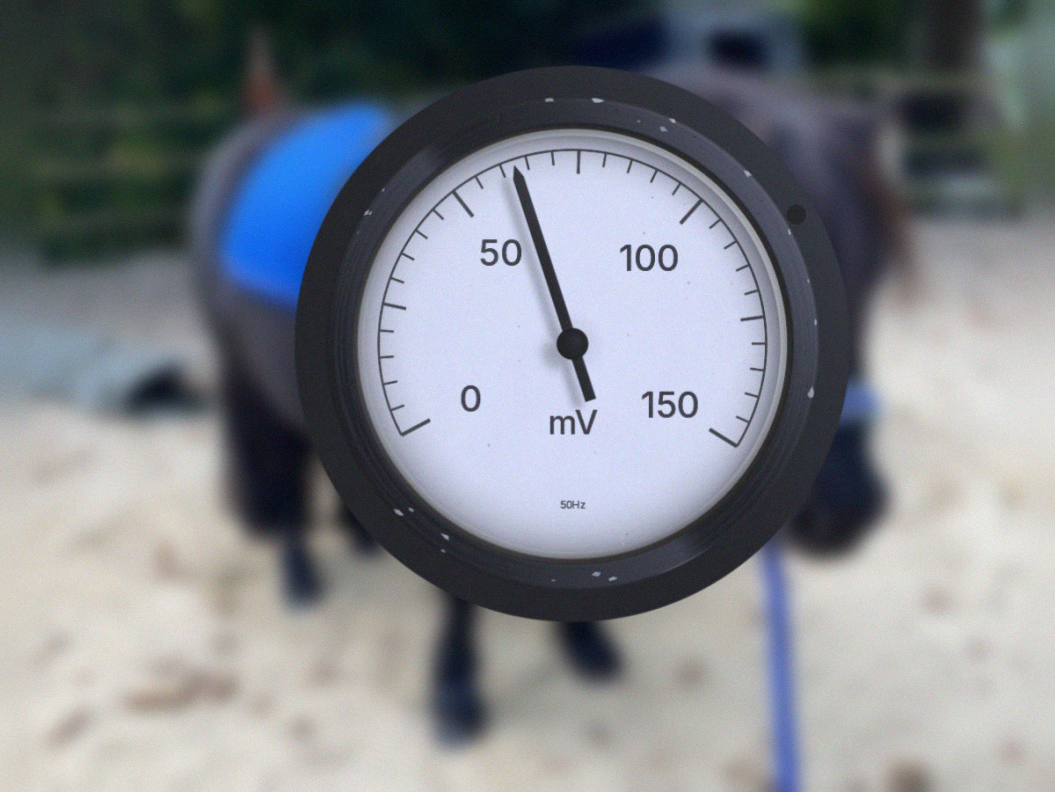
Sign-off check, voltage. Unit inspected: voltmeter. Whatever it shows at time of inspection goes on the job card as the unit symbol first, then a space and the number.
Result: mV 62.5
